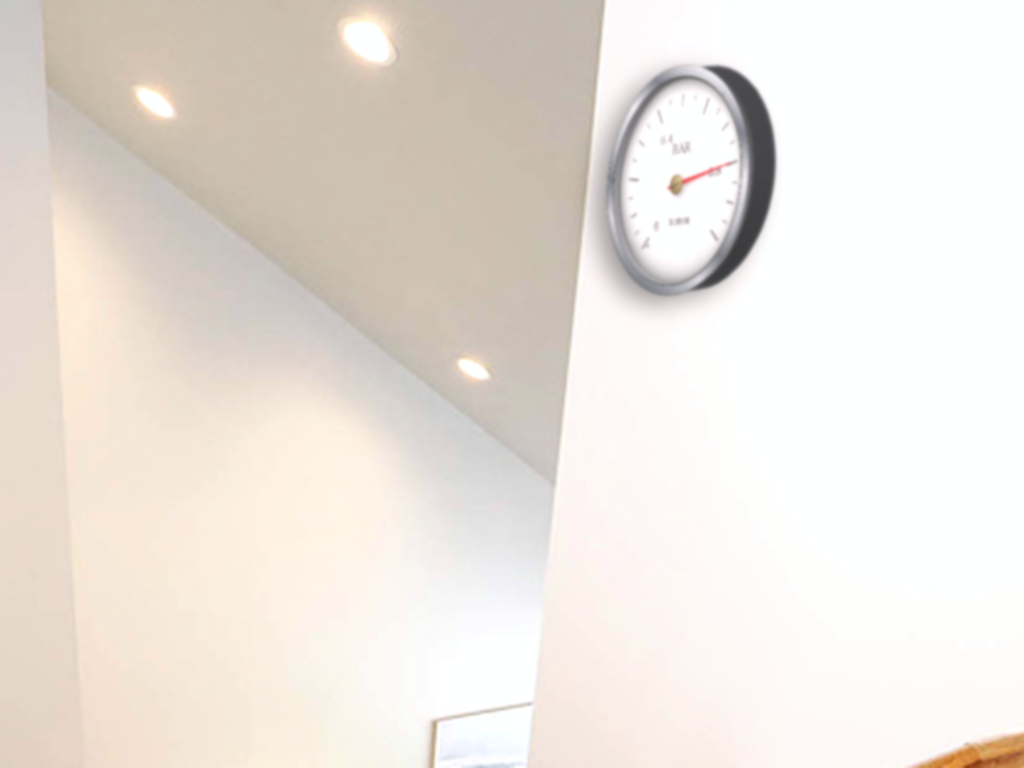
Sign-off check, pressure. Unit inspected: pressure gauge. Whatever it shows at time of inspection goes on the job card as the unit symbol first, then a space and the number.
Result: bar 0.8
